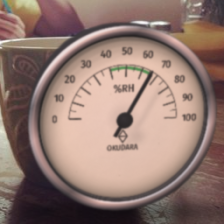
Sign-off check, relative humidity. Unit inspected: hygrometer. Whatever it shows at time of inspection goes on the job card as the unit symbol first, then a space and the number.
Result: % 65
